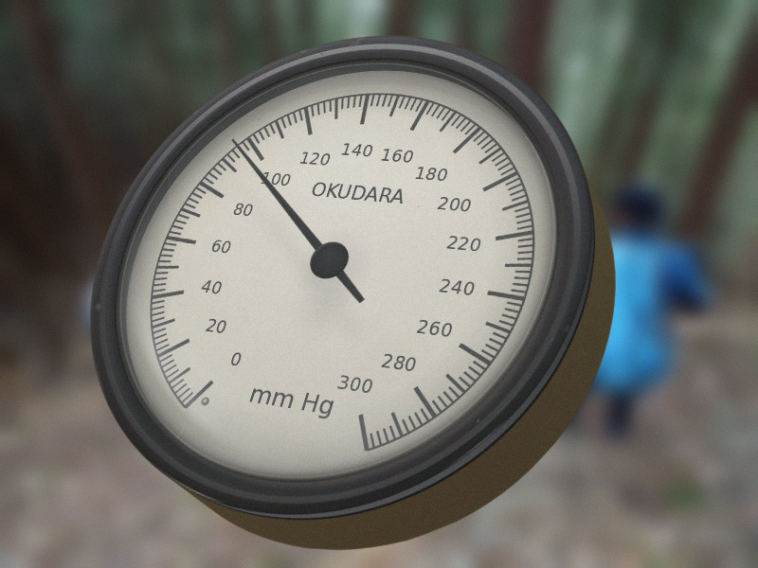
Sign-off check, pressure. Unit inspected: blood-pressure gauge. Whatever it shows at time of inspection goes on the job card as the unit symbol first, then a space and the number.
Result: mmHg 96
